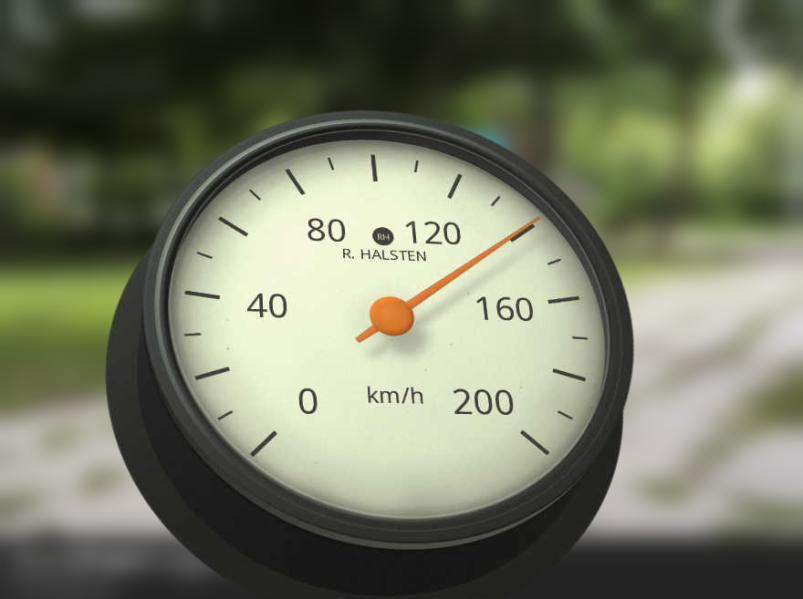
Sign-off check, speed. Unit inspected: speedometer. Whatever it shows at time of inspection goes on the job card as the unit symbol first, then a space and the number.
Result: km/h 140
